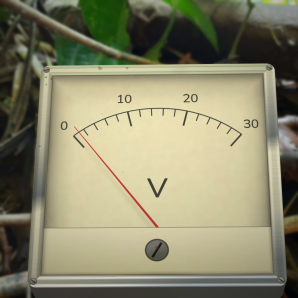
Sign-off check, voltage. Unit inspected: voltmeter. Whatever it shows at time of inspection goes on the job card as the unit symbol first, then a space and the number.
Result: V 1
